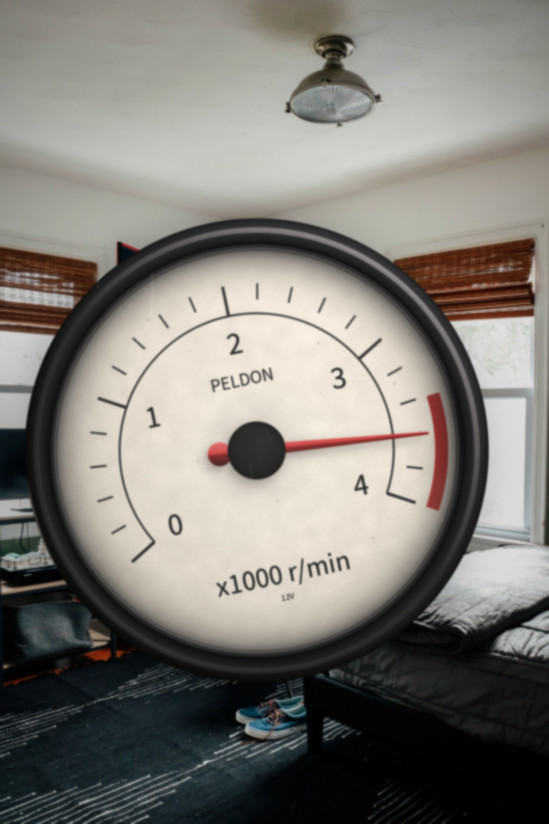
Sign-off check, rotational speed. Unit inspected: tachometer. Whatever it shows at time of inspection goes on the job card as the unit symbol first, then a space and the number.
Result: rpm 3600
